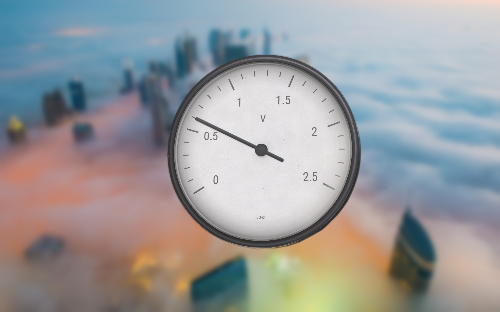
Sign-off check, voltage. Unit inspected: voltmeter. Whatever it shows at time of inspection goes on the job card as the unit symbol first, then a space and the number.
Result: V 0.6
